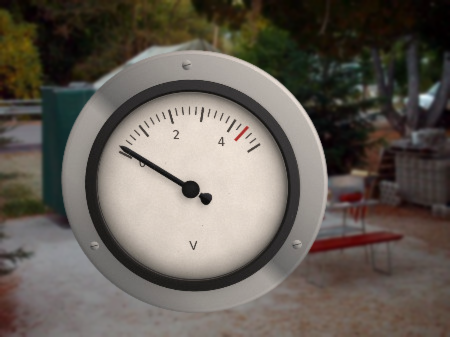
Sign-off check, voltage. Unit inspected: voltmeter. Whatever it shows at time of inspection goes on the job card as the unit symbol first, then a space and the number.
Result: V 0.2
